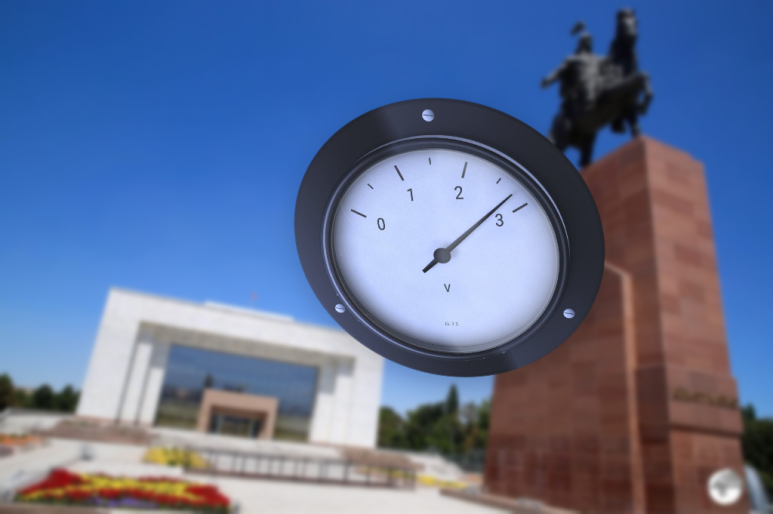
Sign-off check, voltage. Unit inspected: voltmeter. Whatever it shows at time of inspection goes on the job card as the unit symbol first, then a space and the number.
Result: V 2.75
